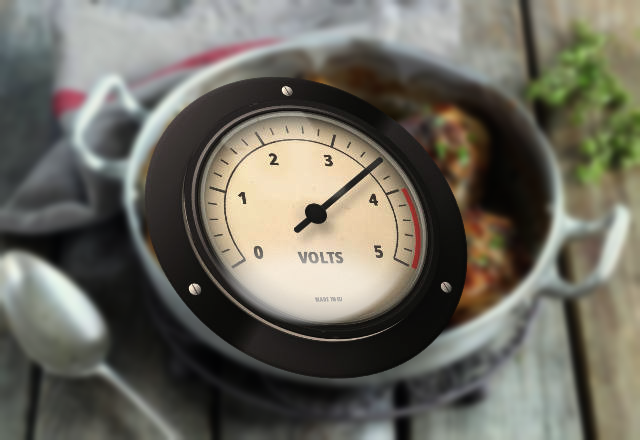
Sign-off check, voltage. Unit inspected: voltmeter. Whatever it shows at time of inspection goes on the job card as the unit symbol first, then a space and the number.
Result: V 3.6
